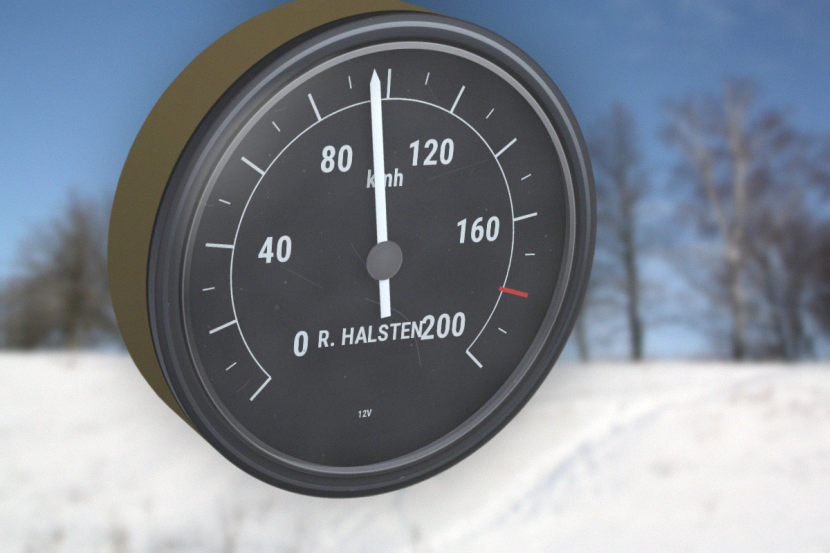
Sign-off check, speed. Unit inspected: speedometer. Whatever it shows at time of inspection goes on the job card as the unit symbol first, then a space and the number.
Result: km/h 95
